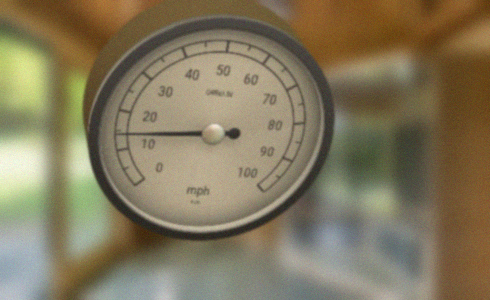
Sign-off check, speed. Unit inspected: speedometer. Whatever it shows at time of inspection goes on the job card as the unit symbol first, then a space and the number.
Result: mph 15
